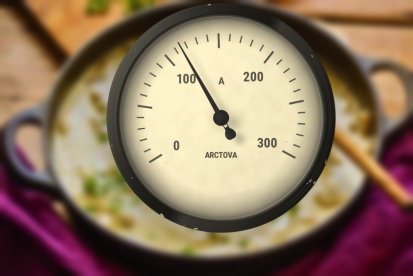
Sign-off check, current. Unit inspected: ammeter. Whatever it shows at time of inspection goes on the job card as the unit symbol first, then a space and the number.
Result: A 115
